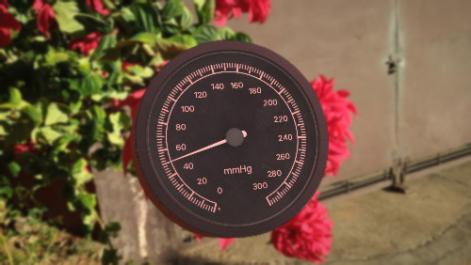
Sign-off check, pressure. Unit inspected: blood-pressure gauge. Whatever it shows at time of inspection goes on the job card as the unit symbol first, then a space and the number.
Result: mmHg 50
